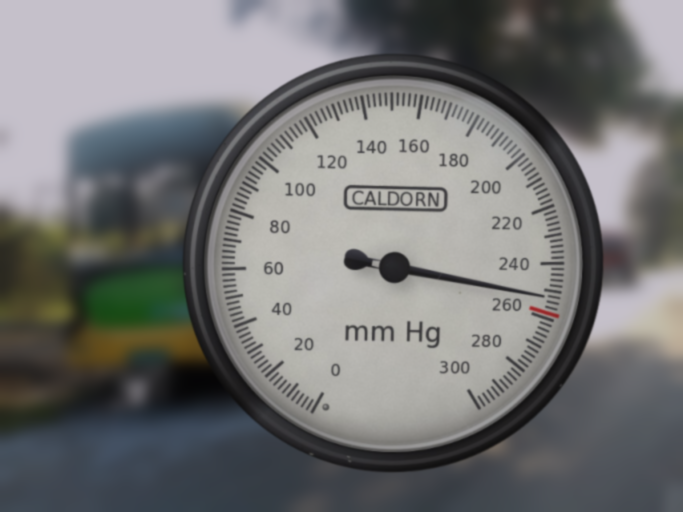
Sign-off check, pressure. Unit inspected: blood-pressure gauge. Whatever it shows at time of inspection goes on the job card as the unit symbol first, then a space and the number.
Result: mmHg 252
